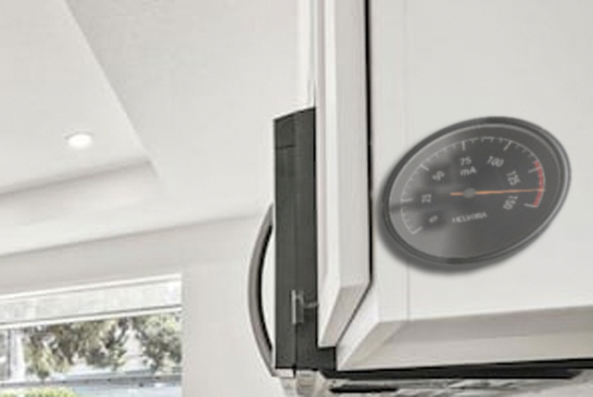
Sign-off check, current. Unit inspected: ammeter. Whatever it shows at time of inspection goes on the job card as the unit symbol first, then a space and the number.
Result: mA 140
